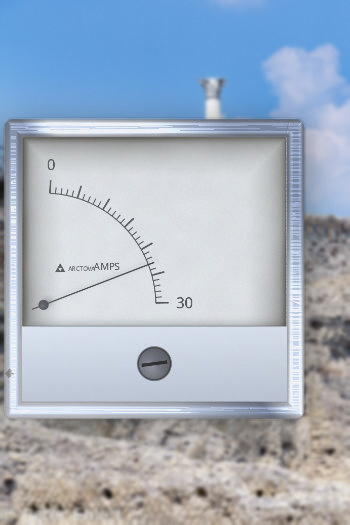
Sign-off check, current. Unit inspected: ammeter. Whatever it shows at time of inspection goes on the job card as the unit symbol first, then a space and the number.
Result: A 23
